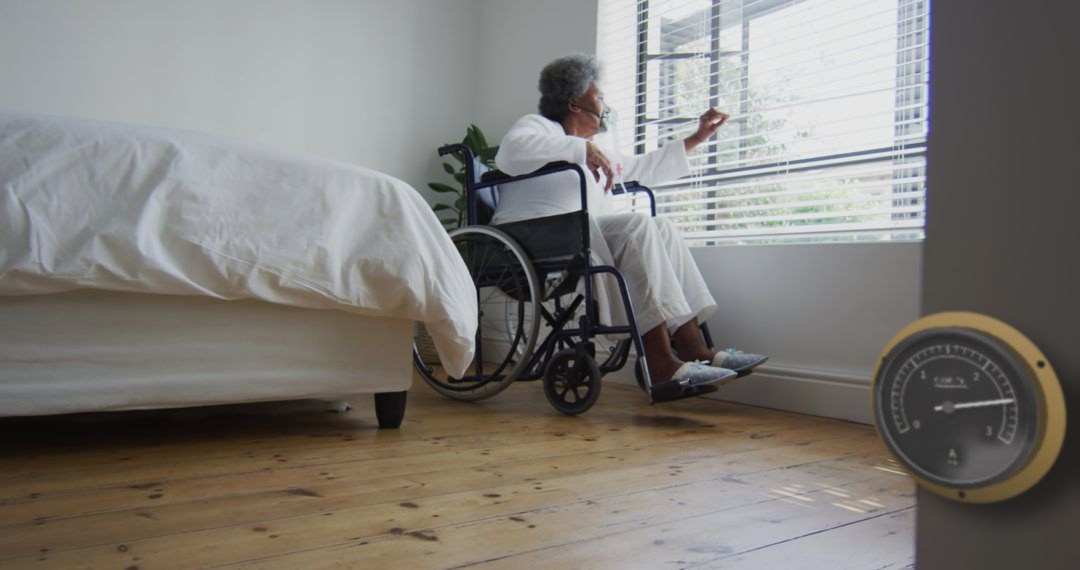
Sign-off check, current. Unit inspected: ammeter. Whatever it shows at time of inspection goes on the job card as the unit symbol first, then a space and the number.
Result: A 2.5
